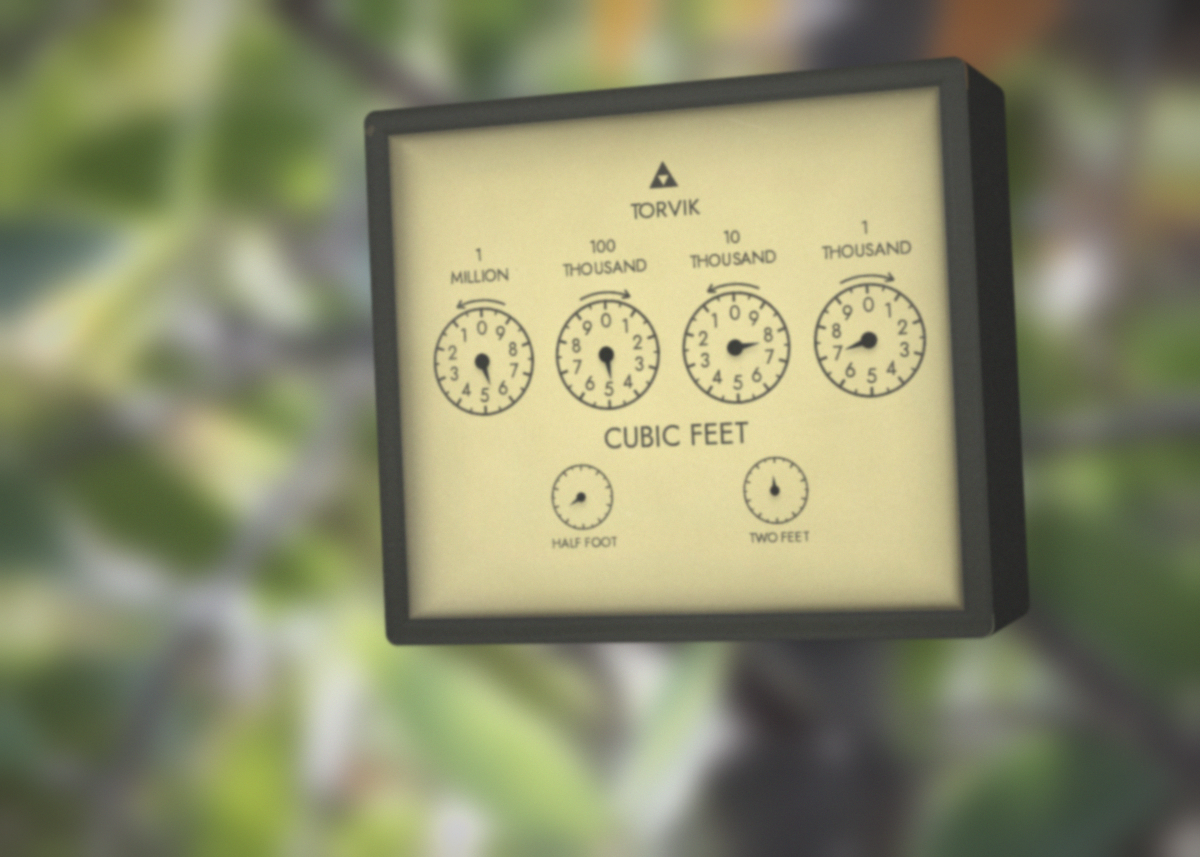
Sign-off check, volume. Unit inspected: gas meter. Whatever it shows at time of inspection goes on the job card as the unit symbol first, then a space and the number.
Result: ft³ 547700
